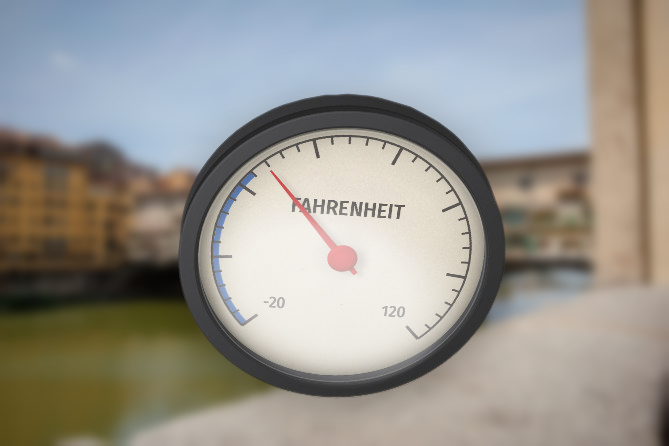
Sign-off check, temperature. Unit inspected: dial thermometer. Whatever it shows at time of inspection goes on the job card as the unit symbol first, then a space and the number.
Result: °F 28
